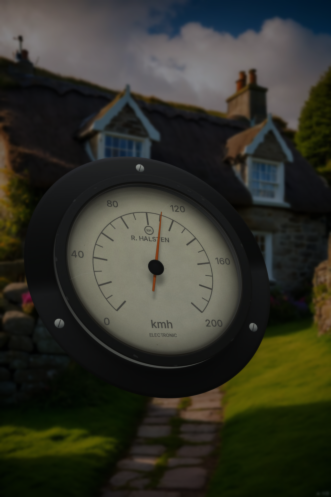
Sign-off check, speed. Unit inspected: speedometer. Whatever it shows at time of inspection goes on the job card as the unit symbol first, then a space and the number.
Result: km/h 110
